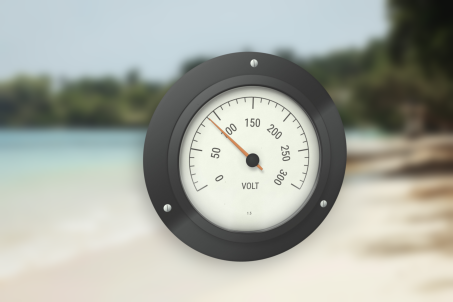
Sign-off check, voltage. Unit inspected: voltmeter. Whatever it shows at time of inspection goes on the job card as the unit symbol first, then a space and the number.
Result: V 90
